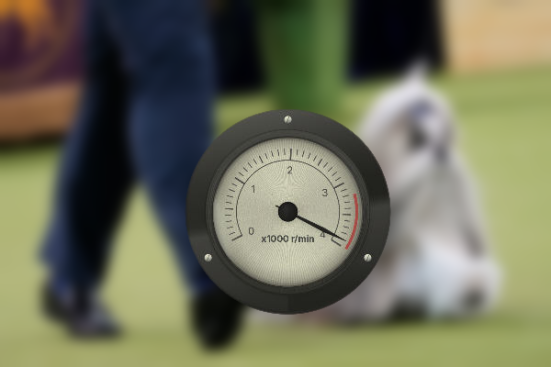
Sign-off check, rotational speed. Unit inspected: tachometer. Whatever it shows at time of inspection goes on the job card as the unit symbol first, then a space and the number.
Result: rpm 3900
